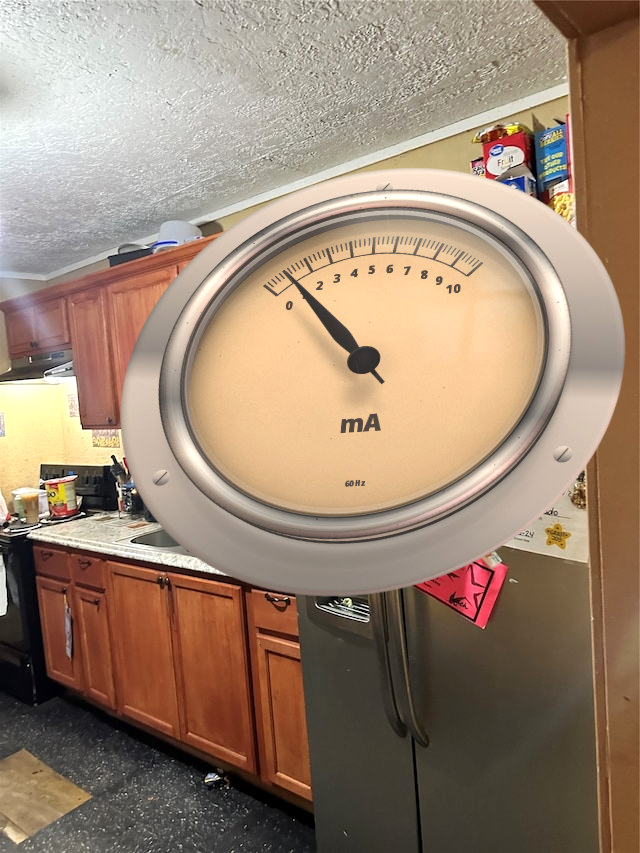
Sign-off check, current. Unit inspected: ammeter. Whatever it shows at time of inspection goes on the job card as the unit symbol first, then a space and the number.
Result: mA 1
